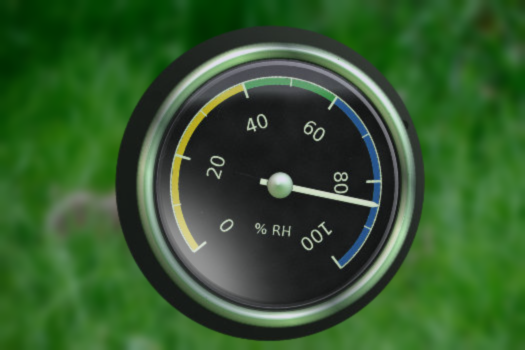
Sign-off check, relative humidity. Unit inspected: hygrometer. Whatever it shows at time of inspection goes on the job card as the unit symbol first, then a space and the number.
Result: % 85
